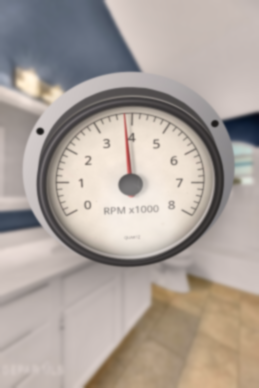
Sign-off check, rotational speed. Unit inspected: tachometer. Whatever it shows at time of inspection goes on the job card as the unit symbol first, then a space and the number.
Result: rpm 3800
